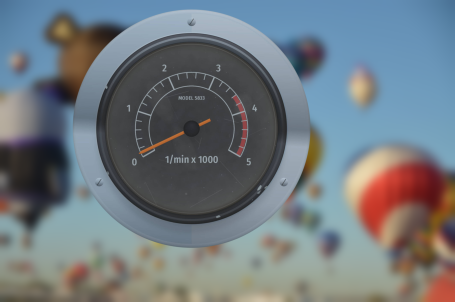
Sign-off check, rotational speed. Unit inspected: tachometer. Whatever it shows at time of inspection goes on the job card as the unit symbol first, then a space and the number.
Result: rpm 100
